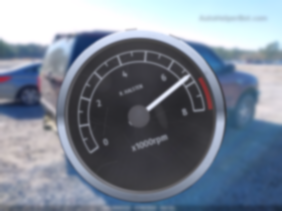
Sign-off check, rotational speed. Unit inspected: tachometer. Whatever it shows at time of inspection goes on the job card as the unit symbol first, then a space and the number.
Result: rpm 6750
